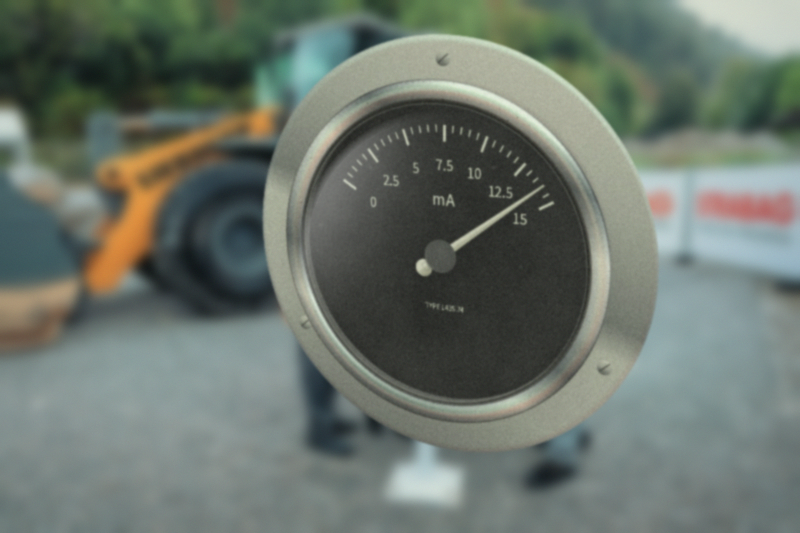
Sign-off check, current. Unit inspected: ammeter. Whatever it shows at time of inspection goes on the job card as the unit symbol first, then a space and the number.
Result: mA 14
